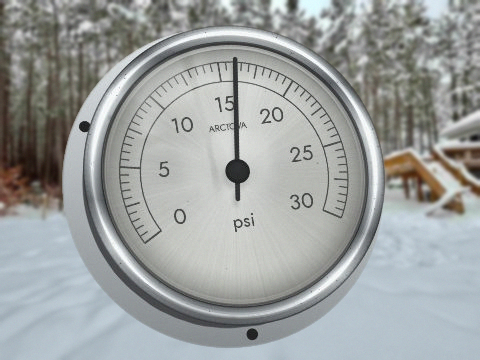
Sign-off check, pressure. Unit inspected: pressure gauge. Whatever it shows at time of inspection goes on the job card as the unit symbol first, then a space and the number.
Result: psi 16
